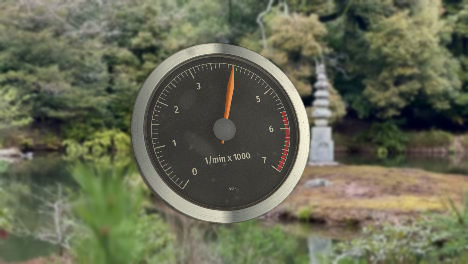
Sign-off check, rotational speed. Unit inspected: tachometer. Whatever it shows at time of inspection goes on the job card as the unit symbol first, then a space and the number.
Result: rpm 4000
